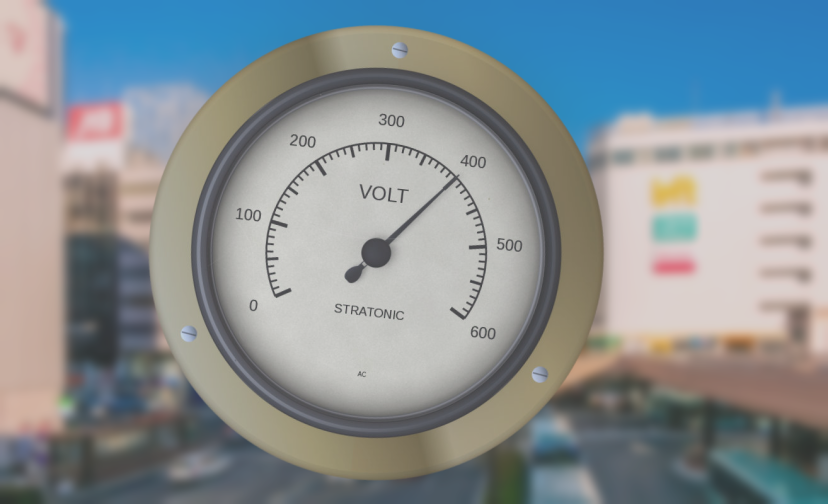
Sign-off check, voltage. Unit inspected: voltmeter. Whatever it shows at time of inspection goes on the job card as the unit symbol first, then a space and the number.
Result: V 400
